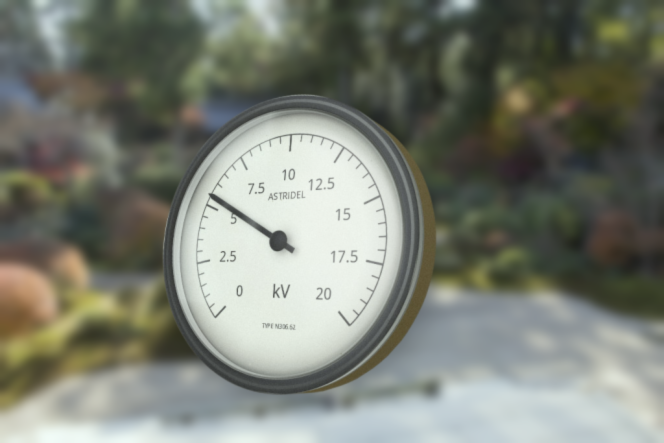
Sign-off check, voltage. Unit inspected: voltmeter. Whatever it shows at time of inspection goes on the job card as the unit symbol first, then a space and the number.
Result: kV 5.5
